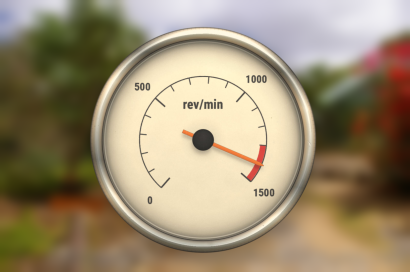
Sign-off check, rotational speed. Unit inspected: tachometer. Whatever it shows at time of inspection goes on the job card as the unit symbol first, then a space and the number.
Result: rpm 1400
